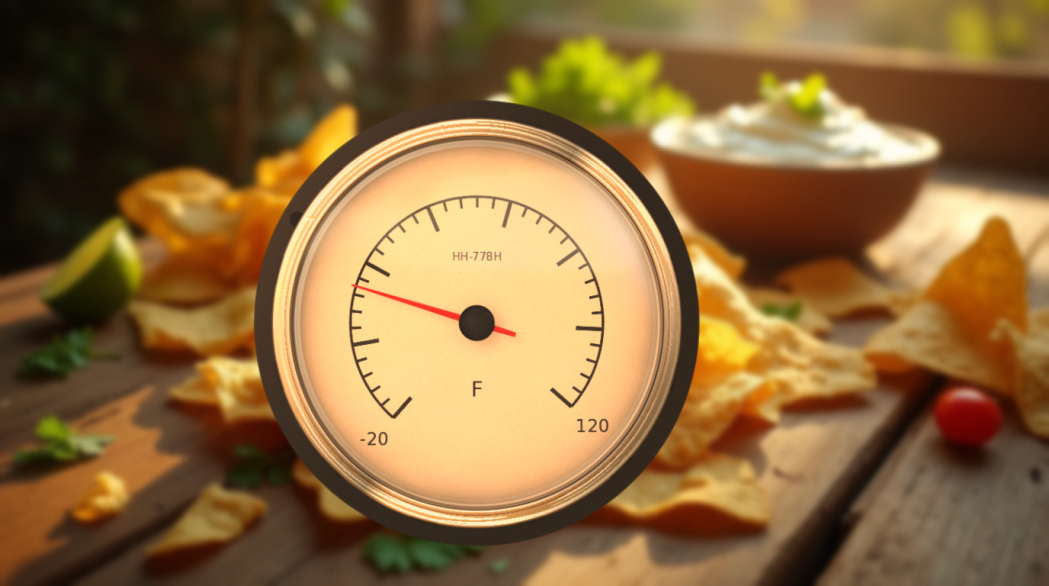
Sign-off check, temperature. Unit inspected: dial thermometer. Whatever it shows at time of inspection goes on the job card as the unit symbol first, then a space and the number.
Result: °F 14
